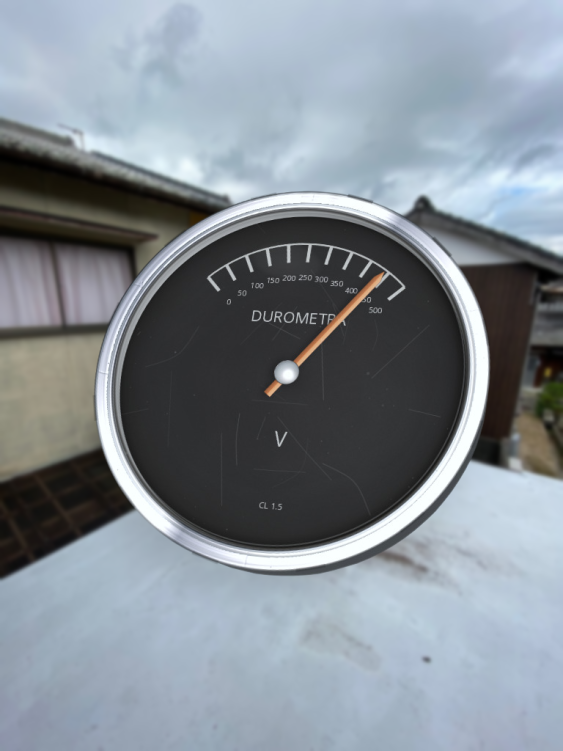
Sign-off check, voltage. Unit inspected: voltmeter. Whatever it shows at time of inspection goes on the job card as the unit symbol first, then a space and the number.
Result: V 450
